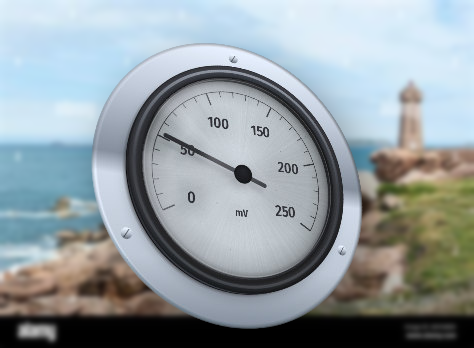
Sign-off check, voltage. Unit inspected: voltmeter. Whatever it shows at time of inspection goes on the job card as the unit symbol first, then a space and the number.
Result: mV 50
